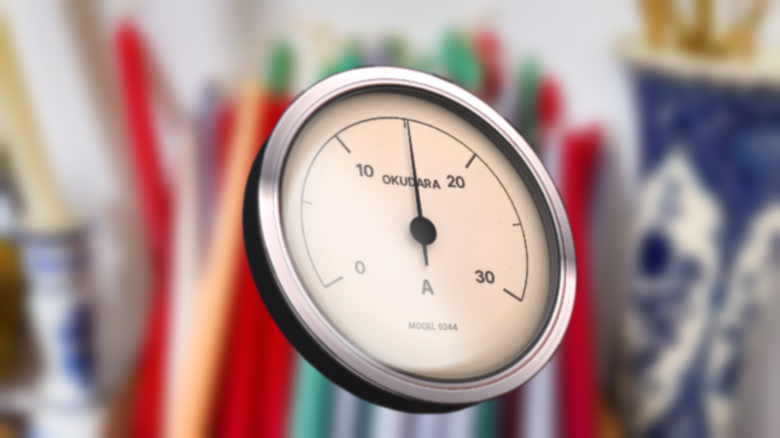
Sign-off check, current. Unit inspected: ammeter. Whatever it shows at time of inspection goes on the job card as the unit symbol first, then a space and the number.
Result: A 15
